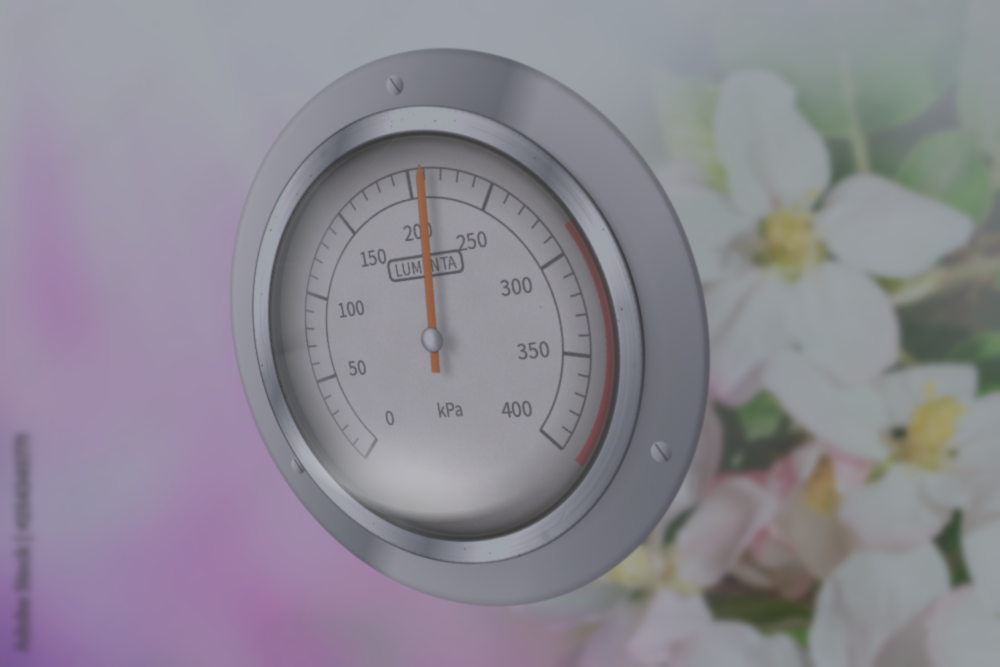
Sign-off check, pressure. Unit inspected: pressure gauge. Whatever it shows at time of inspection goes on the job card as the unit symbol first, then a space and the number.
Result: kPa 210
